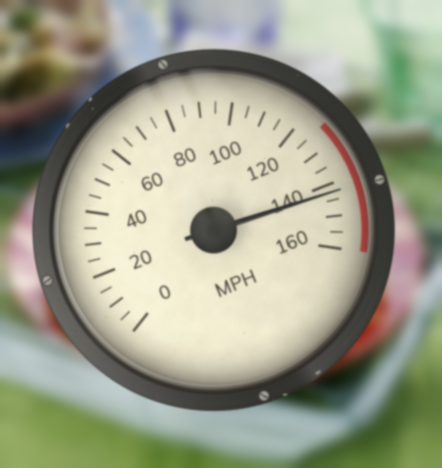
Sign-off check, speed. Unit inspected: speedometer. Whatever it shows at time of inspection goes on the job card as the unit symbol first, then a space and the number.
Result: mph 142.5
